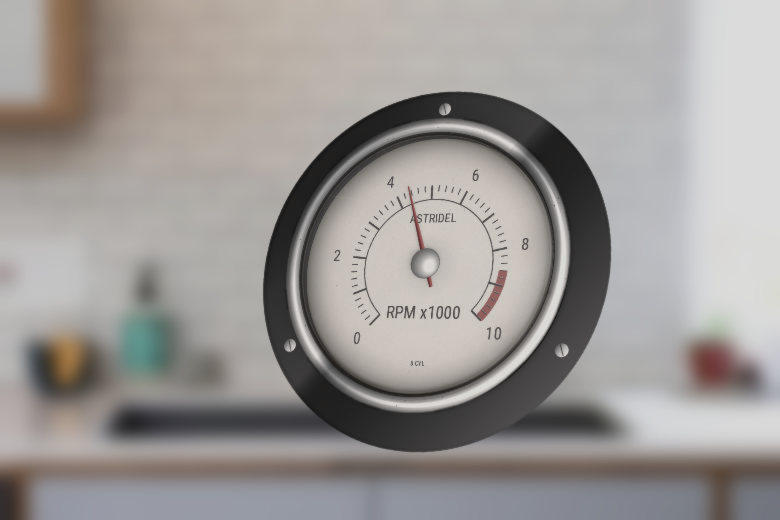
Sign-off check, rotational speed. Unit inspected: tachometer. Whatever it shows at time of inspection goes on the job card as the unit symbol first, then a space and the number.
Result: rpm 4400
